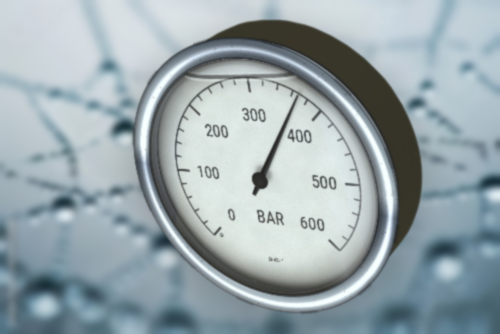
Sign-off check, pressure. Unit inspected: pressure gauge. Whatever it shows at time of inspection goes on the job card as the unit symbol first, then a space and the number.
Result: bar 370
